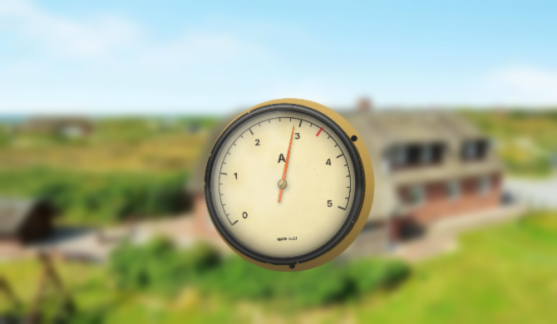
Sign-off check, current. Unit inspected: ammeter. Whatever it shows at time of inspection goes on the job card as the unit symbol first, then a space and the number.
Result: A 2.9
